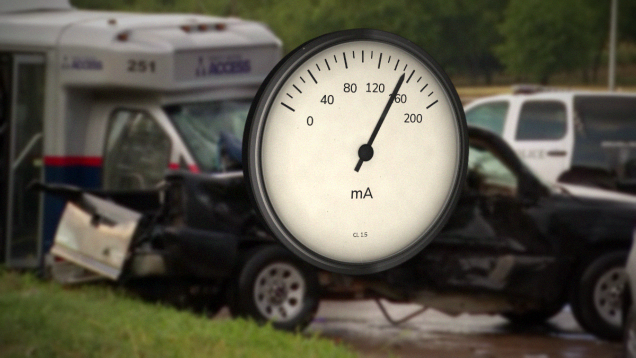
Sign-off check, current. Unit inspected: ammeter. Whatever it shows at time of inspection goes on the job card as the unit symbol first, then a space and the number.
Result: mA 150
